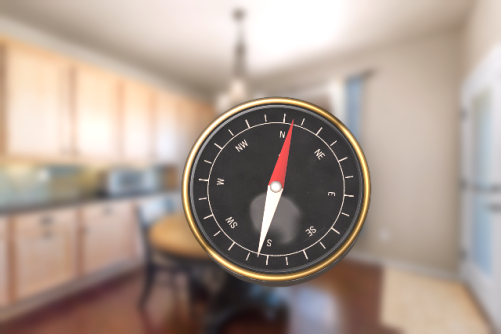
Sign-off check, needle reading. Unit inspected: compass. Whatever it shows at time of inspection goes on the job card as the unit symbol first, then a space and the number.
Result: ° 7.5
